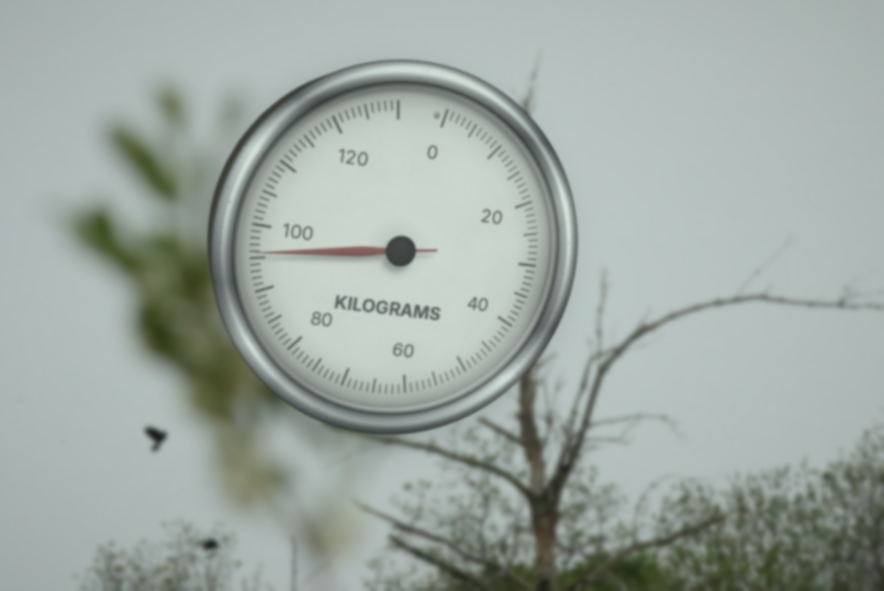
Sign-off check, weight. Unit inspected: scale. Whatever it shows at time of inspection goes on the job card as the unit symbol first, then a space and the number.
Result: kg 96
